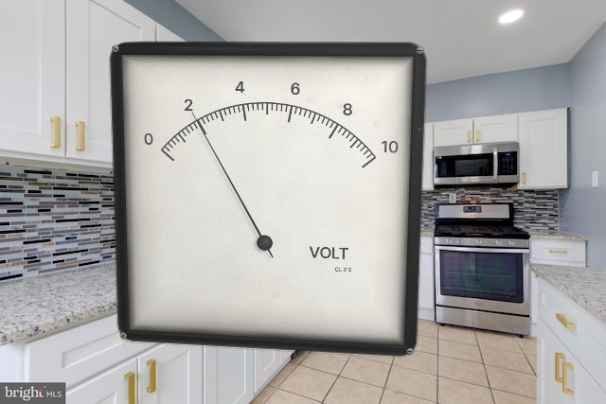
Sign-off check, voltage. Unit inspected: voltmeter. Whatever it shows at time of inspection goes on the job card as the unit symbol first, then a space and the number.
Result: V 2
